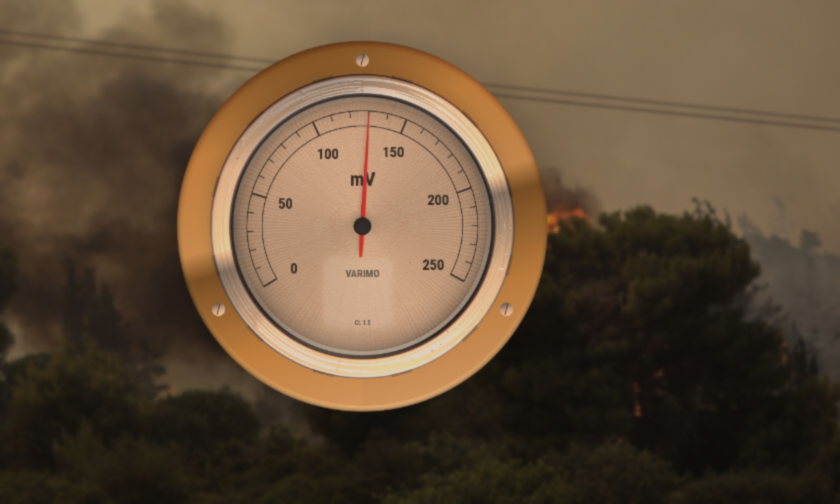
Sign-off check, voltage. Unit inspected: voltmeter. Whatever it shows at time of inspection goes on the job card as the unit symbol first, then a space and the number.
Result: mV 130
